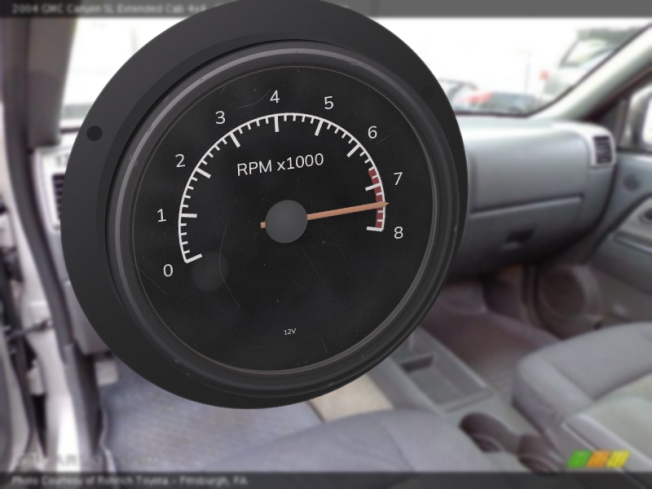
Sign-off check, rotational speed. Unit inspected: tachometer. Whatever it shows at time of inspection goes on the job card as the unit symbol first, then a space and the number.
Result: rpm 7400
